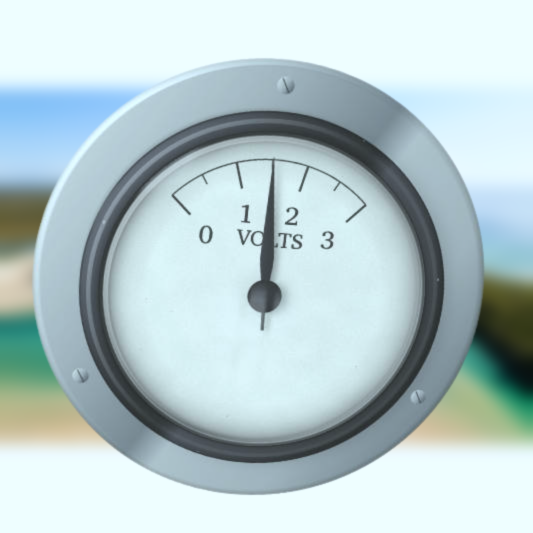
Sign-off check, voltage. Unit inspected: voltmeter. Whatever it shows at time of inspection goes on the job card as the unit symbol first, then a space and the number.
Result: V 1.5
